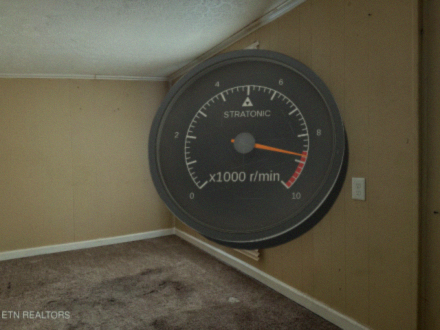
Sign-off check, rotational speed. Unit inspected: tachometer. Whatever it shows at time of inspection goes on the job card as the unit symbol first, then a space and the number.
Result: rpm 8800
